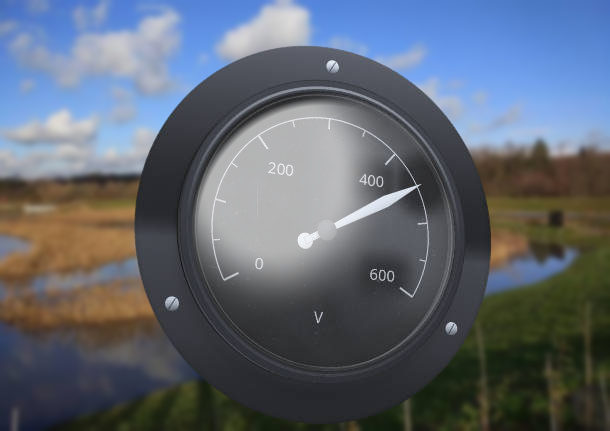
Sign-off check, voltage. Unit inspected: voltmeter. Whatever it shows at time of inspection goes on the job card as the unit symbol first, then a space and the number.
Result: V 450
